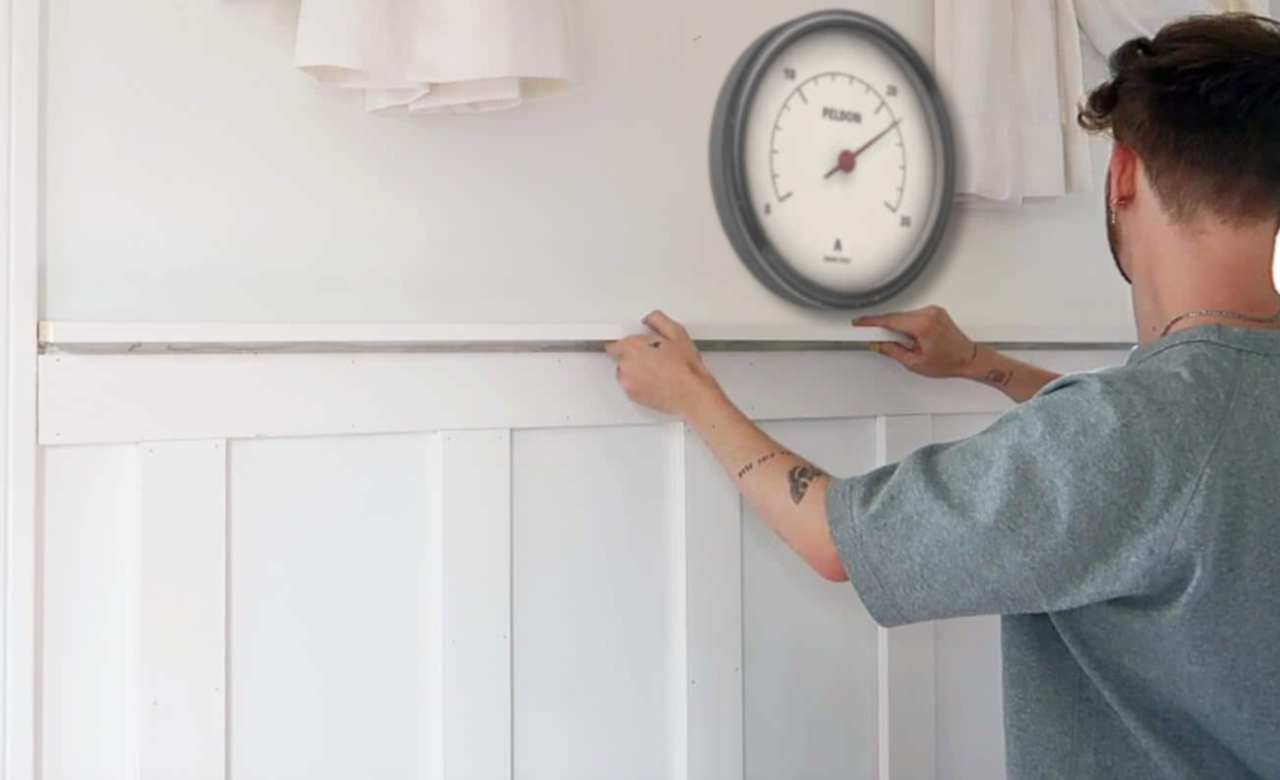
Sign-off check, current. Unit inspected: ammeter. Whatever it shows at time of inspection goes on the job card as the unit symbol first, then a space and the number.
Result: A 22
